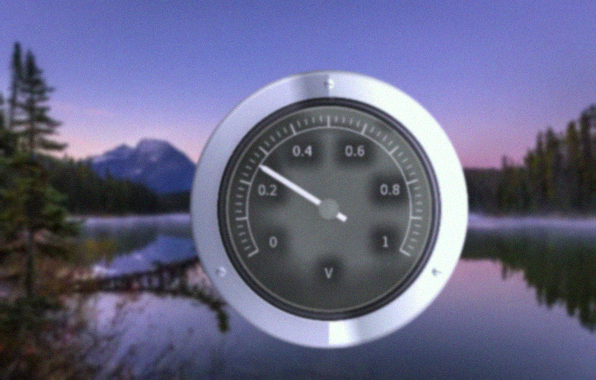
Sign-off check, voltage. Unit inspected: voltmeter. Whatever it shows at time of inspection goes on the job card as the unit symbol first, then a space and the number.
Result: V 0.26
